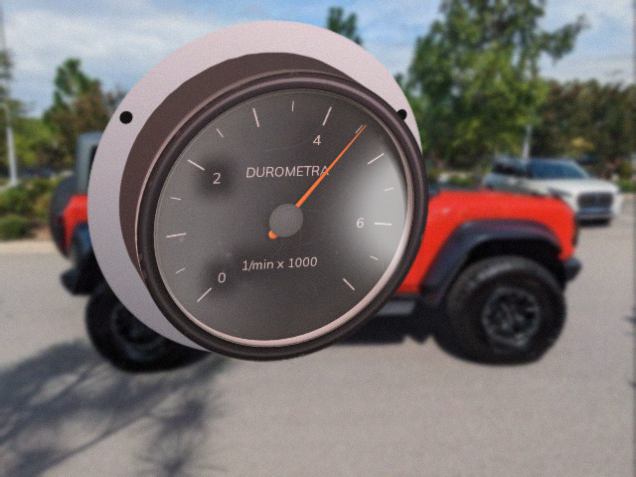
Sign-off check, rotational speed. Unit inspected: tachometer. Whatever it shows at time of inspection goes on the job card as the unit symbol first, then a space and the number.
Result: rpm 4500
